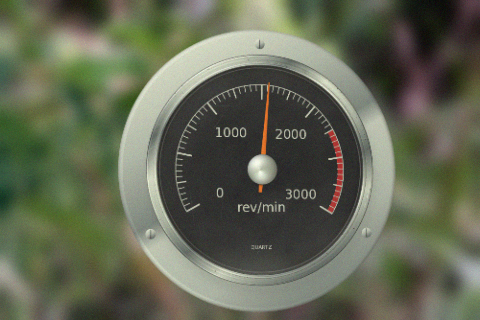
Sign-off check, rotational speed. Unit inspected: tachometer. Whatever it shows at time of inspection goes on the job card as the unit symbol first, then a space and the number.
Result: rpm 1550
